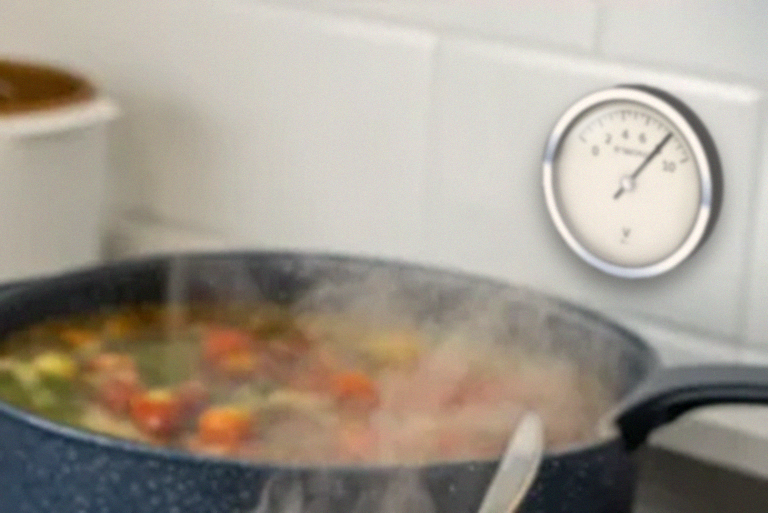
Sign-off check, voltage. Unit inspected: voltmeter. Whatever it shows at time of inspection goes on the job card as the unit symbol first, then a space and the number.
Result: V 8
